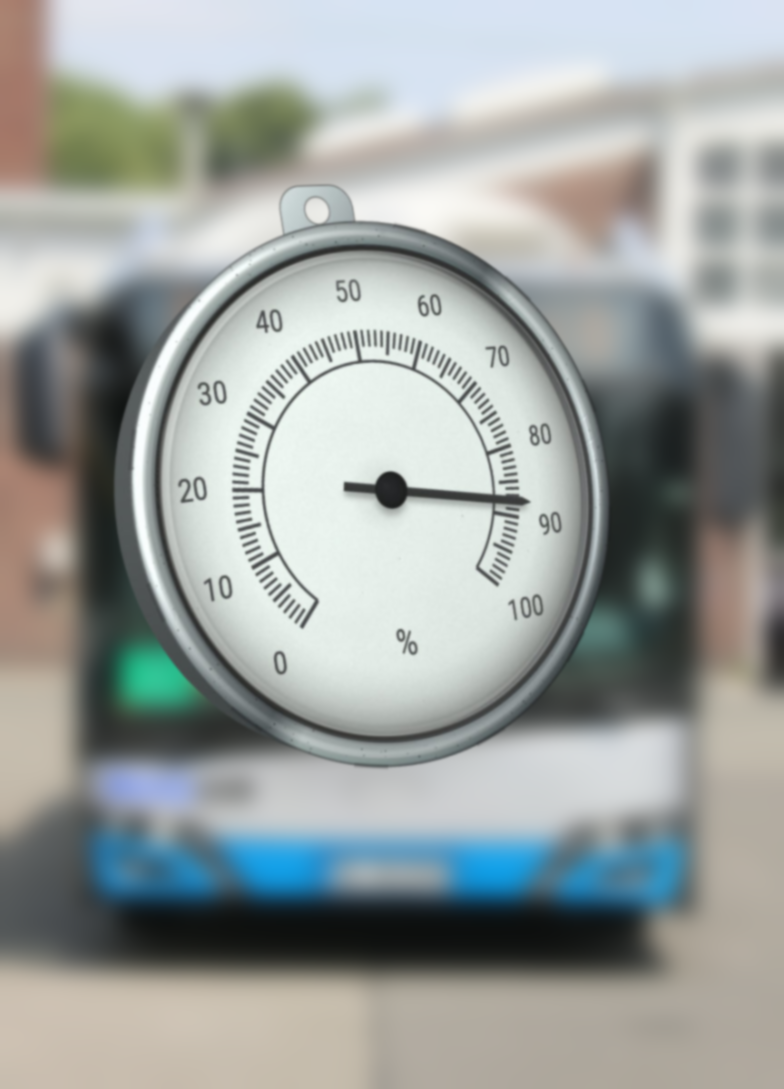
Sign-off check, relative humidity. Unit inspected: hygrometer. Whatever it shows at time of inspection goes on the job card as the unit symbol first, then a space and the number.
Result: % 88
